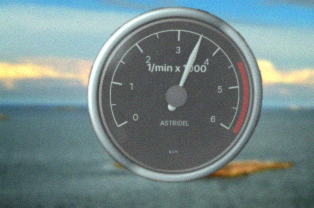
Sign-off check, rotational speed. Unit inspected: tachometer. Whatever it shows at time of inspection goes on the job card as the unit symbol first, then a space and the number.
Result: rpm 3500
